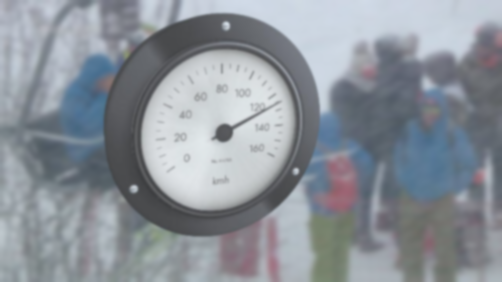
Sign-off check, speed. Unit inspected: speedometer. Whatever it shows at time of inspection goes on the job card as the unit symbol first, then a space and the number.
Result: km/h 125
